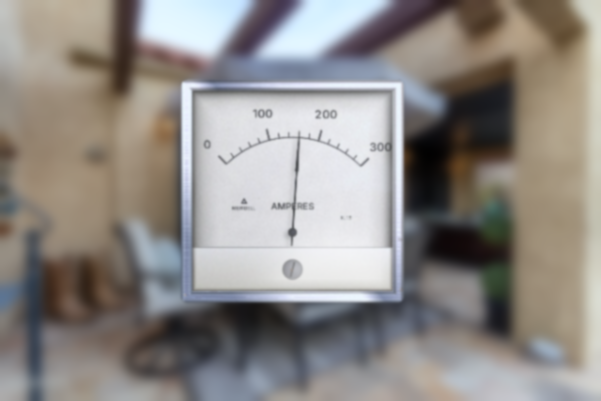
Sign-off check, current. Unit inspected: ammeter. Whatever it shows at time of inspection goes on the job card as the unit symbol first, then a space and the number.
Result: A 160
